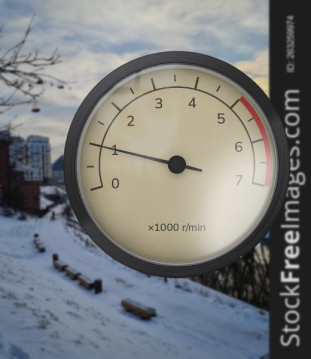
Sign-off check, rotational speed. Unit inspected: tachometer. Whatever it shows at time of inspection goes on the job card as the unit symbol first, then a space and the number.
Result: rpm 1000
